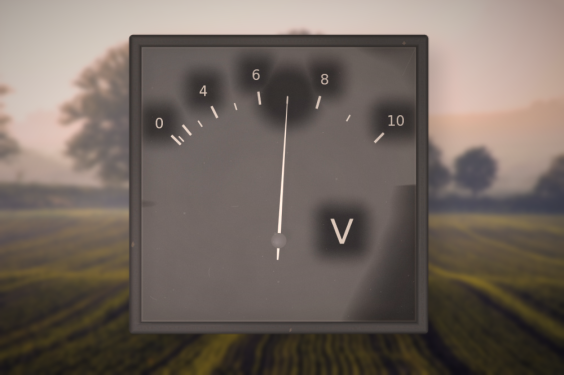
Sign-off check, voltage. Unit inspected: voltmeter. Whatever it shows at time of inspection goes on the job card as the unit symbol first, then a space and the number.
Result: V 7
